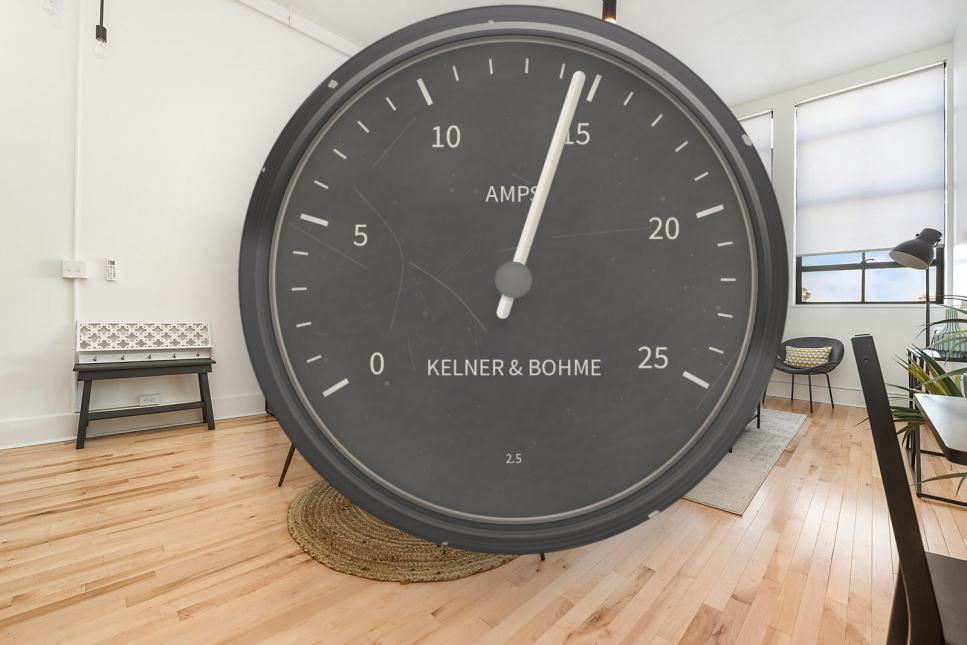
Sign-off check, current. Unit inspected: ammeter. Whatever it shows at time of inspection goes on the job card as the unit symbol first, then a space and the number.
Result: A 14.5
